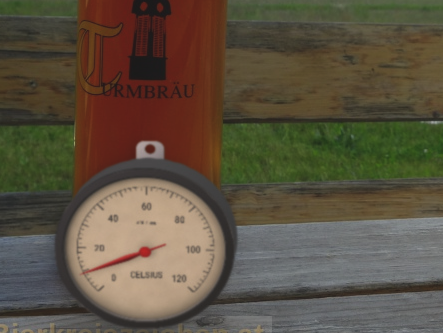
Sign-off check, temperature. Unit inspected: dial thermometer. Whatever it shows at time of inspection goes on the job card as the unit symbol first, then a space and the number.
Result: °C 10
